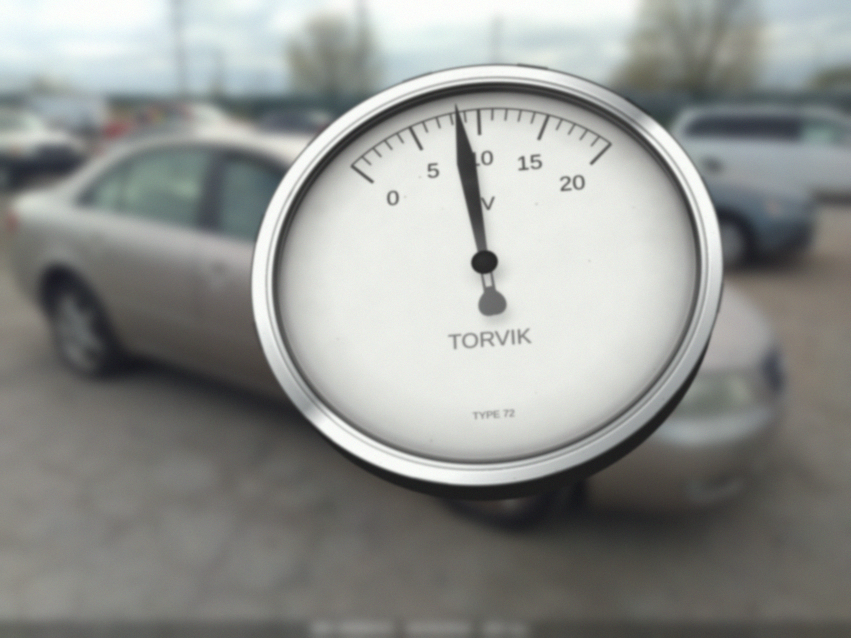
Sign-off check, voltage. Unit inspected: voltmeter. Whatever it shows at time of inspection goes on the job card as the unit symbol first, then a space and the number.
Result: kV 8.5
